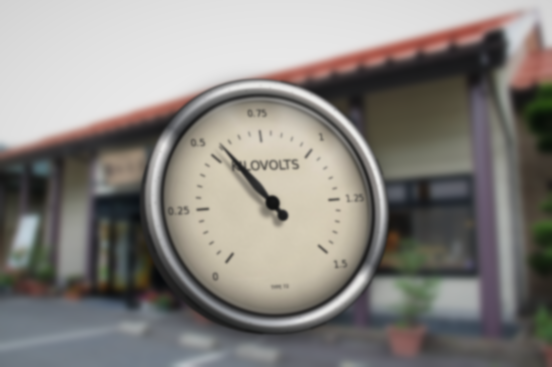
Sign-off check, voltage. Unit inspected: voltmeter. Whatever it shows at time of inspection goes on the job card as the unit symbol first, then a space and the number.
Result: kV 0.55
